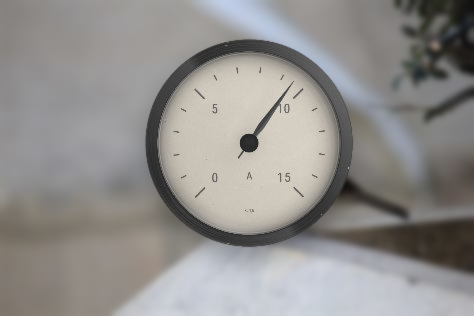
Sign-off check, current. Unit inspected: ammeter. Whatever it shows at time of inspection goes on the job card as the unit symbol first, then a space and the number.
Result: A 9.5
